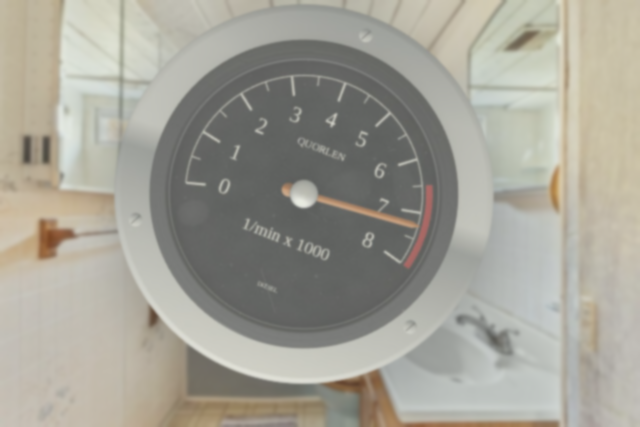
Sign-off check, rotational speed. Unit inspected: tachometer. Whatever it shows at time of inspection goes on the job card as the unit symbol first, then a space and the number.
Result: rpm 7250
